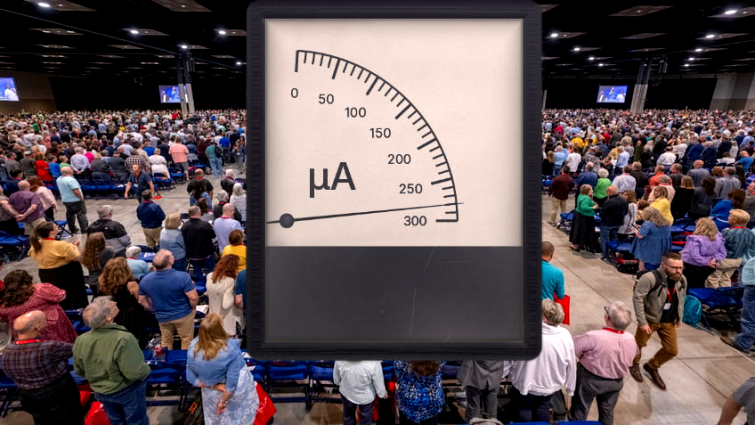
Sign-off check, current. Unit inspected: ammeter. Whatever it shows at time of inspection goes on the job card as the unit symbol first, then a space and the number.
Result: µA 280
